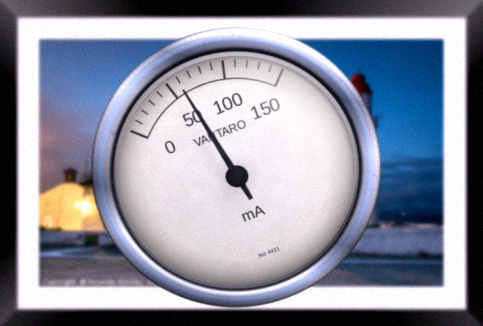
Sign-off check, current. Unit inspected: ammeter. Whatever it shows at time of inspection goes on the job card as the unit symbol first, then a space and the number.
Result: mA 60
